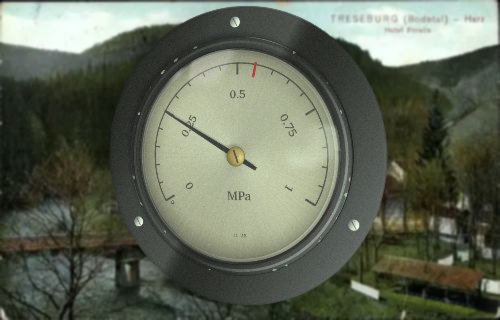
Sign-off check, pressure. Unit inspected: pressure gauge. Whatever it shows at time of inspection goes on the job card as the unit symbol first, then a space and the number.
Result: MPa 0.25
